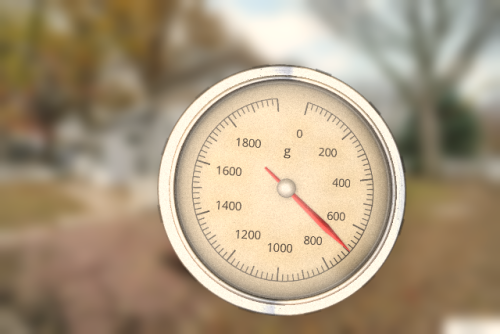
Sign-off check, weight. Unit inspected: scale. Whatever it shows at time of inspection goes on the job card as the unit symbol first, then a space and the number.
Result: g 700
